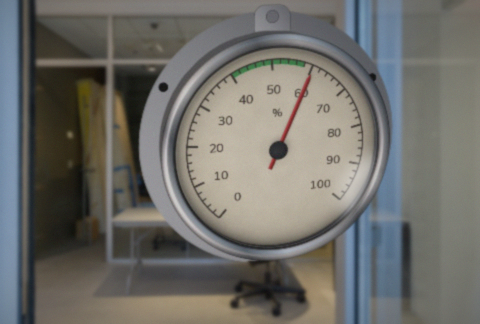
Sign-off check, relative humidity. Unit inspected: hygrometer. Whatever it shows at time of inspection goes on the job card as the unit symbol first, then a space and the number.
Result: % 60
